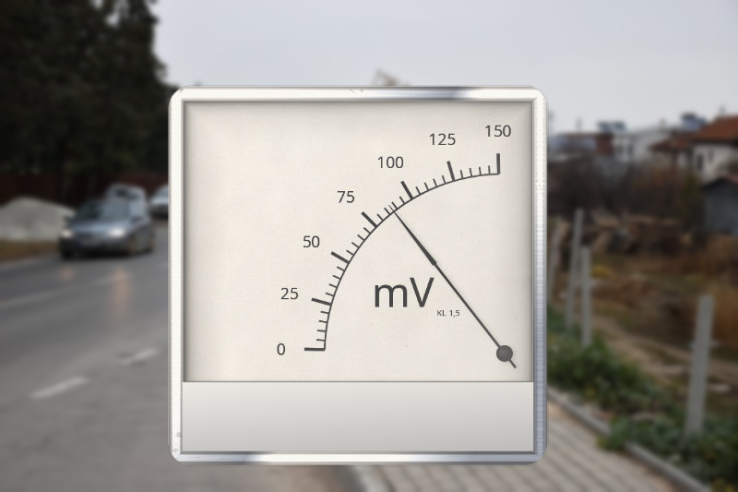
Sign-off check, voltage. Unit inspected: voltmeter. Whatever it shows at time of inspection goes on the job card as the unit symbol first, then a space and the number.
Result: mV 87.5
